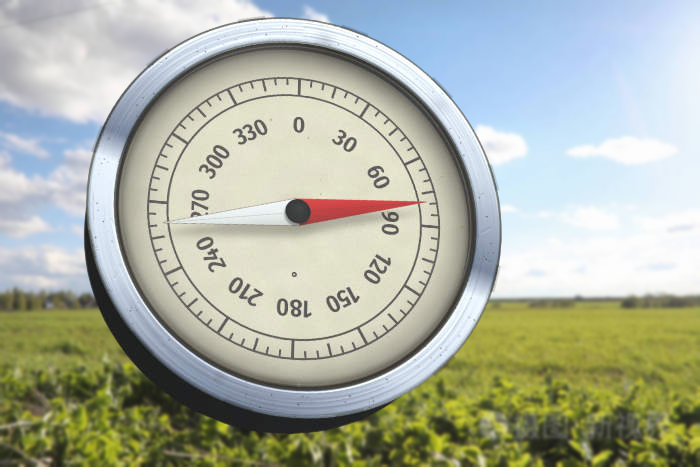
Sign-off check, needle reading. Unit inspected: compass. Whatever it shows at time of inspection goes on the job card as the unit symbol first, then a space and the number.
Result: ° 80
